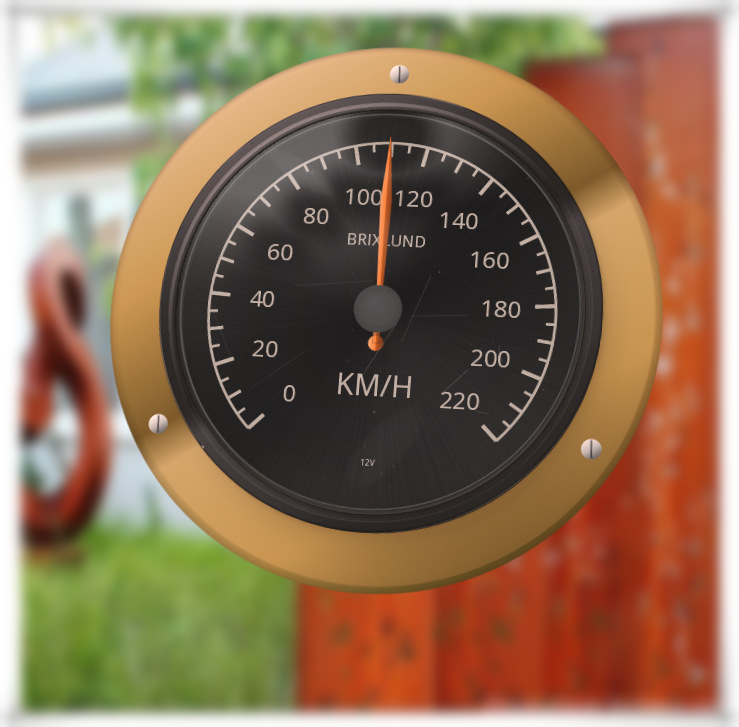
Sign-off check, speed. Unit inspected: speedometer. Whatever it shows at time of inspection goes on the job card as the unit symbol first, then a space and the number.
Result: km/h 110
